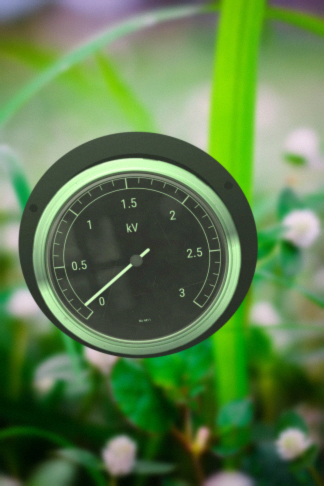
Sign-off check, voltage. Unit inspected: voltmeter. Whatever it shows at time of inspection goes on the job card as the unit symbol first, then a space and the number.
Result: kV 0.1
